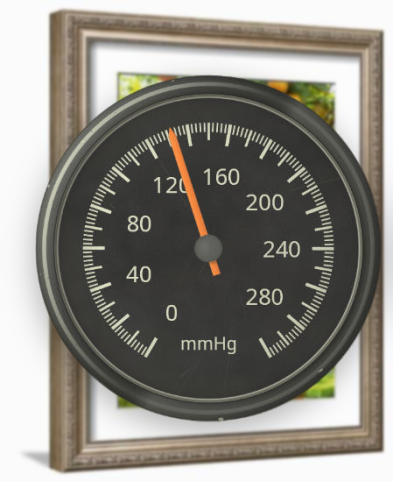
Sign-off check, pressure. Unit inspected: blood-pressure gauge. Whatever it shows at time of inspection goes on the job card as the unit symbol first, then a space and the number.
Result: mmHg 132
